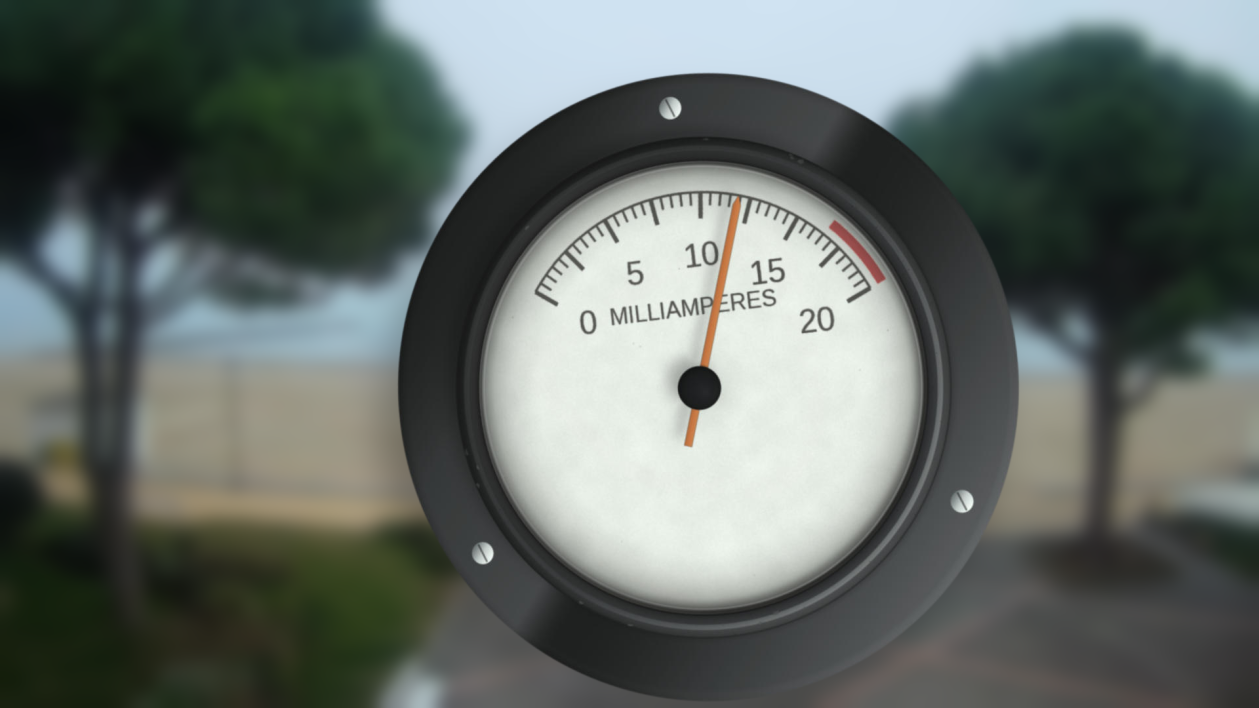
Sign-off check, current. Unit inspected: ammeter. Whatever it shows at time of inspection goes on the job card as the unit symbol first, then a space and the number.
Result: mA 12
